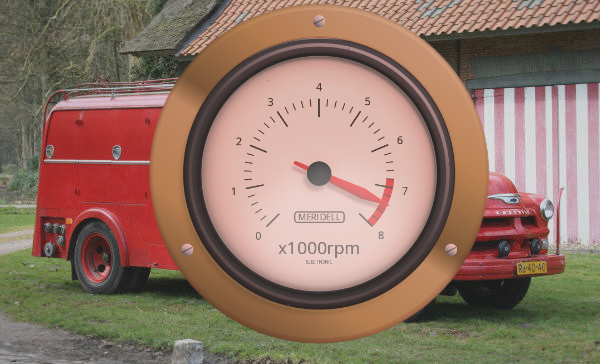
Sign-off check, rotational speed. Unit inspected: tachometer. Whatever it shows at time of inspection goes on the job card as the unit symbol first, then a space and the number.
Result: rpm 7400
